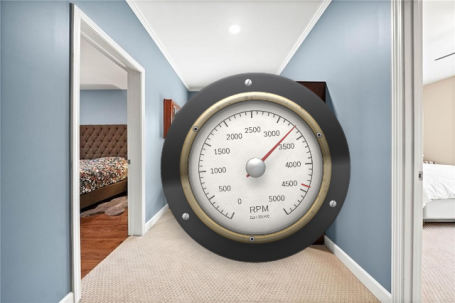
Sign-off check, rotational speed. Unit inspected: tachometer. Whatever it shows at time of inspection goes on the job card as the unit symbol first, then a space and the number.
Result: rpm 3300
